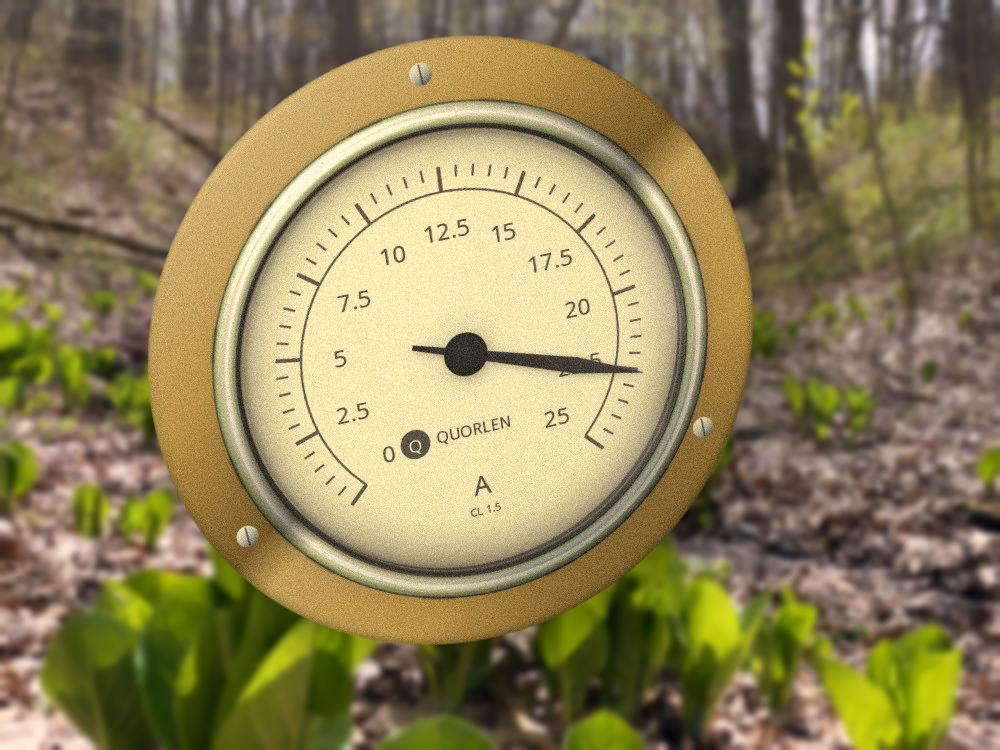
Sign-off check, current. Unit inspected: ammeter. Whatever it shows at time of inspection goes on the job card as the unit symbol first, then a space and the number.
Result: A 22.5
